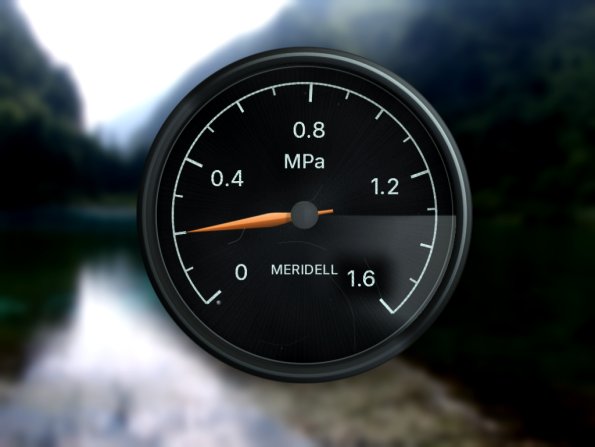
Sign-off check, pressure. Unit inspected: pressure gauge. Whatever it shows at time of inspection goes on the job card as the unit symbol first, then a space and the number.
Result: MPa 0.2
